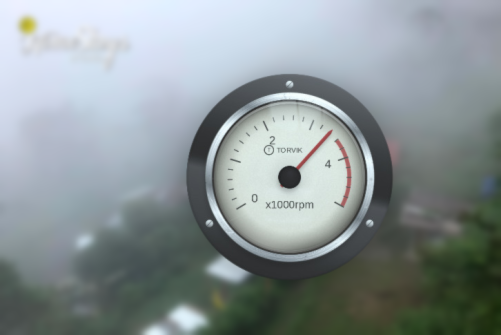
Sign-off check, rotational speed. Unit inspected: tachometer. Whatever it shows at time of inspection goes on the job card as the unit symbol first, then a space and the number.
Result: rpm 3400
